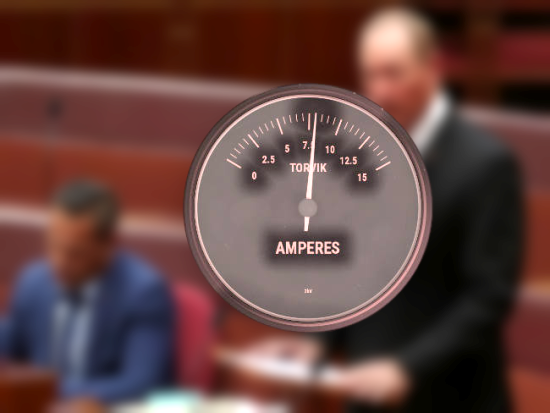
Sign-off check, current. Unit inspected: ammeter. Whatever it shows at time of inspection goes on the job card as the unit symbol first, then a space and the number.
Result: A 8
